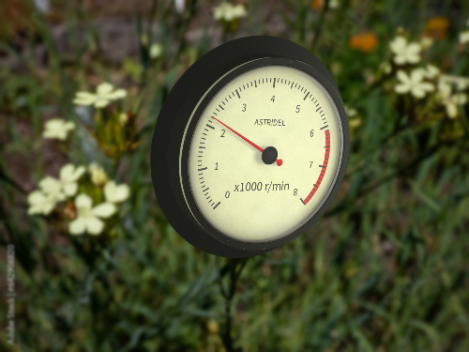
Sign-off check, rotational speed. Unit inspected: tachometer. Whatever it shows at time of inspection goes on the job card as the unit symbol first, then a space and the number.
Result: rpm 2200
